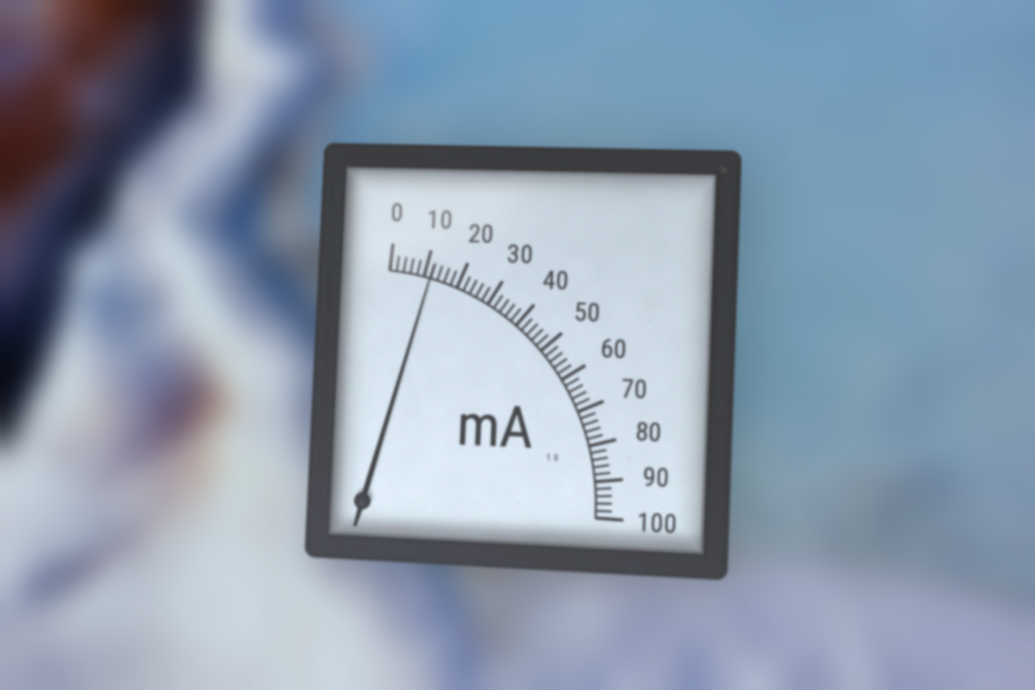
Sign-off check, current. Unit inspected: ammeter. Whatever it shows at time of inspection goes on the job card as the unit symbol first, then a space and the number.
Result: mA 12
